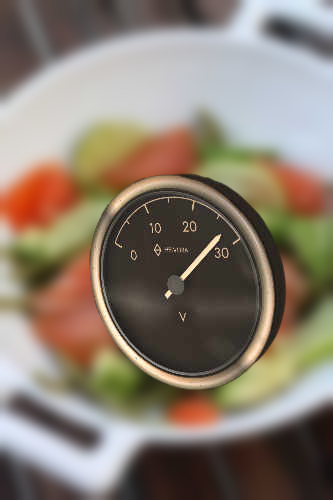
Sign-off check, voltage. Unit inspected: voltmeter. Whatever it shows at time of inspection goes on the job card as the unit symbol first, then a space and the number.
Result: V 27.5
